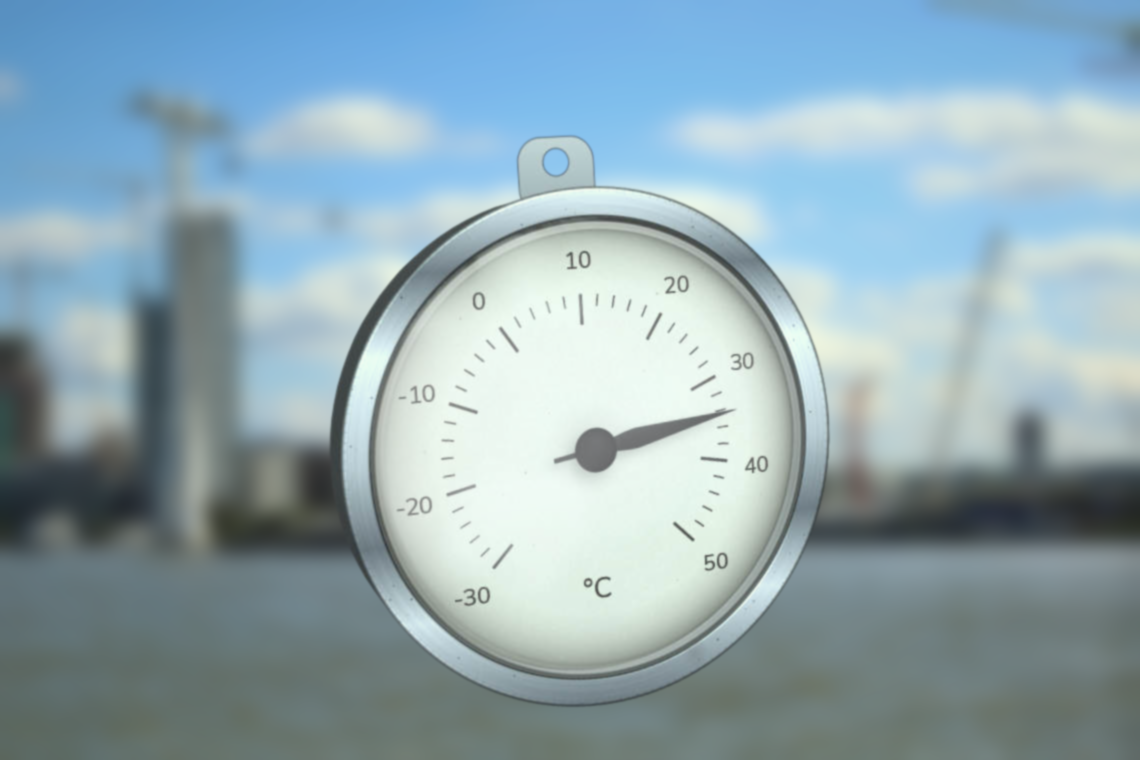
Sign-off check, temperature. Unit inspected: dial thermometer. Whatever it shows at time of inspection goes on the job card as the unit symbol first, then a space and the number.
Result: °C 34
